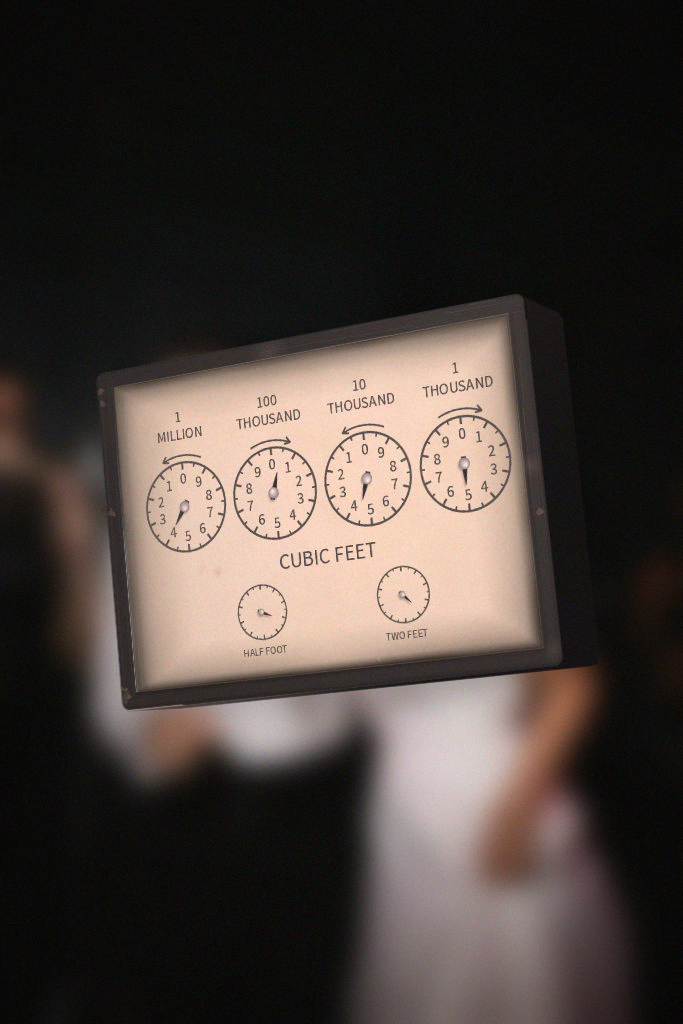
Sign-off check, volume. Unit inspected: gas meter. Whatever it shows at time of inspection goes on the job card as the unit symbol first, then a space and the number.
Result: ft³ 404500
